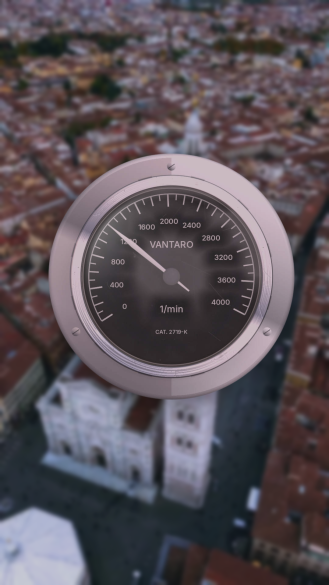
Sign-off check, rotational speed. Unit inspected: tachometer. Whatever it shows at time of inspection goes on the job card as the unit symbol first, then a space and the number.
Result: rpm 1200
